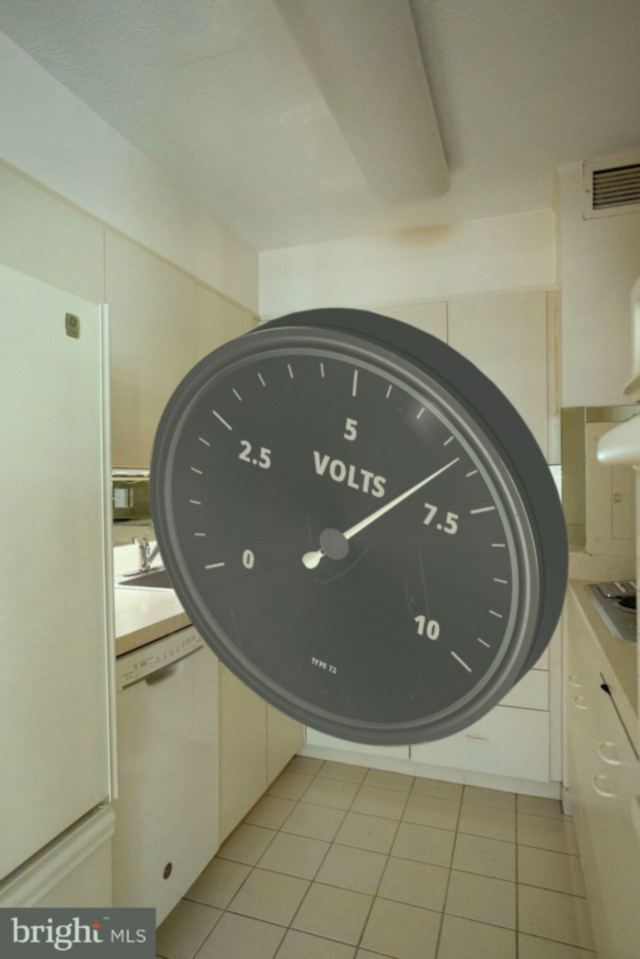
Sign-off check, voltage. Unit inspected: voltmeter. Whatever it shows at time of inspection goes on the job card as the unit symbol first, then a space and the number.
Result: V 6.75
